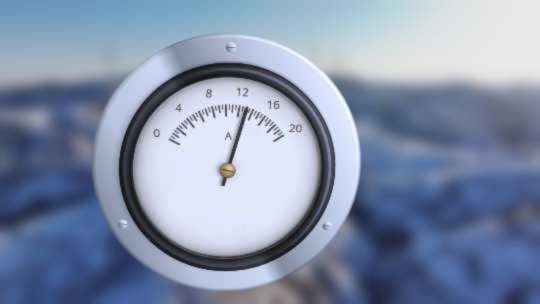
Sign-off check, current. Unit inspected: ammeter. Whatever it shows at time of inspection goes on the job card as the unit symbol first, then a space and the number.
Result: A 13
